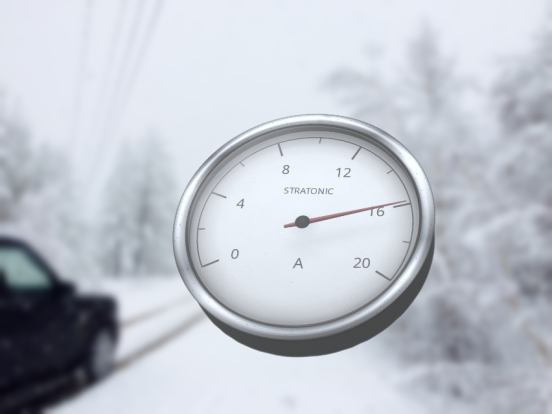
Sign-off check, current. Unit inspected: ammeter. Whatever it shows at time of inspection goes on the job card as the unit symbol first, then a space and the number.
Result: A 16
